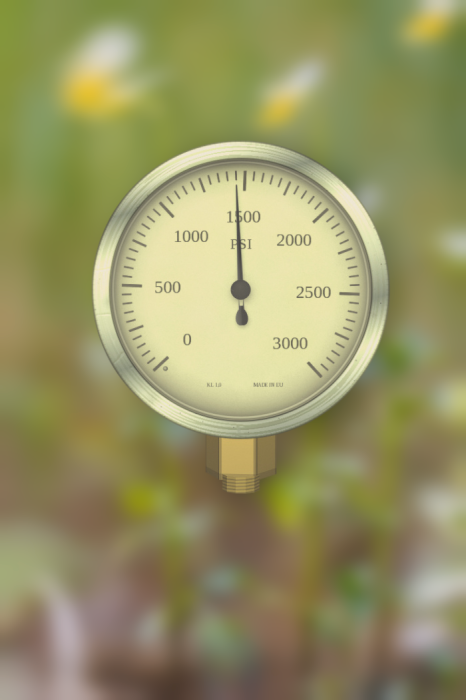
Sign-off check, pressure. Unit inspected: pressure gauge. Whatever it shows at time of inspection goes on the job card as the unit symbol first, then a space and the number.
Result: psi 1450
